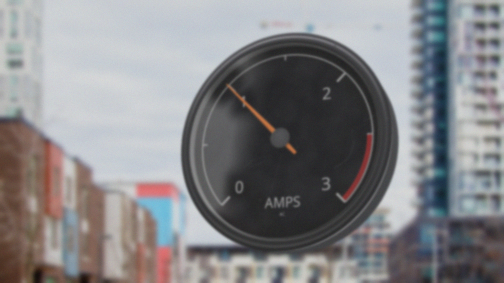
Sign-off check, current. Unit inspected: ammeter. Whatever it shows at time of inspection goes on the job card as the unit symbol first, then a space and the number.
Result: A 1
